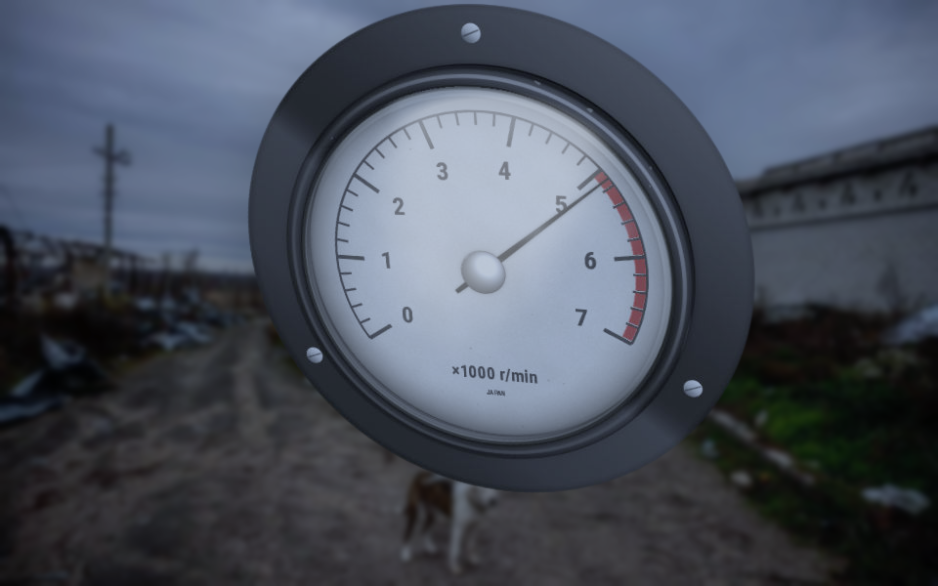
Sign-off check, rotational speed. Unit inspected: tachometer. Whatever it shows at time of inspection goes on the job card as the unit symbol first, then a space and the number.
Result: rpm 5100
